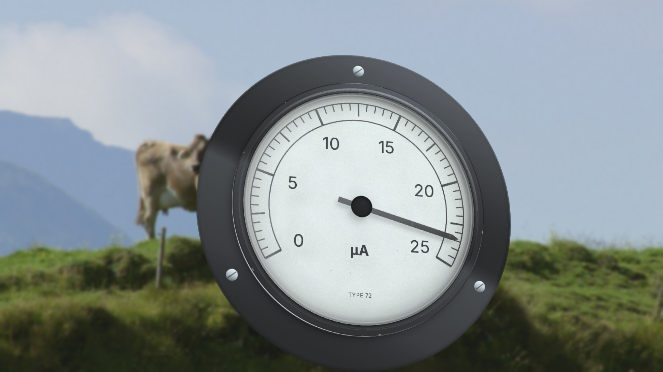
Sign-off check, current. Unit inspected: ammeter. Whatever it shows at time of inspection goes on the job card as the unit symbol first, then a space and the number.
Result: µA 23.5
